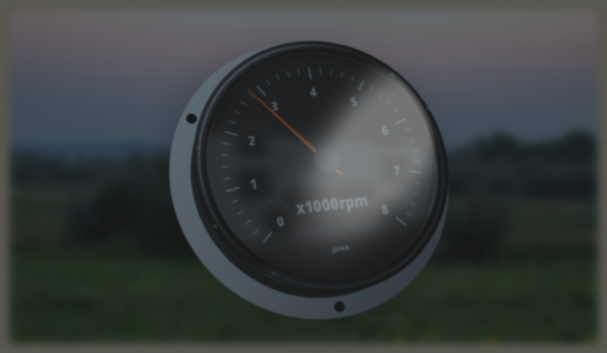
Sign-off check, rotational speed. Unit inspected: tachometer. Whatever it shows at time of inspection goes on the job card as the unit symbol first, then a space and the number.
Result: rpm 2800
